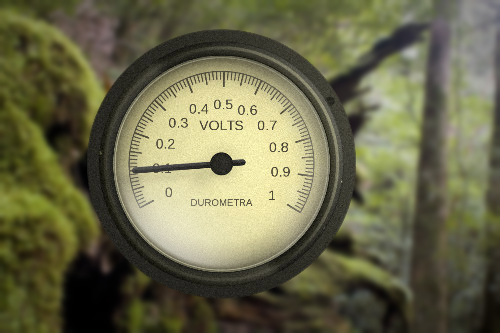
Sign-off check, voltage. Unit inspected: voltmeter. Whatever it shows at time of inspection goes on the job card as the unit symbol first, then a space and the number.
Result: V 0.1
